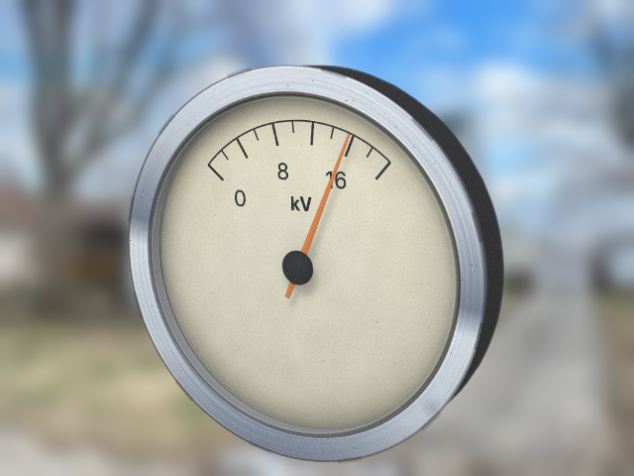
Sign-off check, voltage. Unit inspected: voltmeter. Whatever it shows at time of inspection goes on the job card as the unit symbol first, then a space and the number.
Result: kV 16
